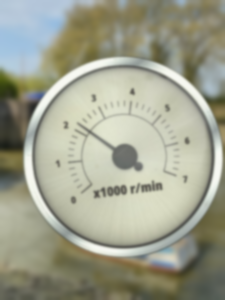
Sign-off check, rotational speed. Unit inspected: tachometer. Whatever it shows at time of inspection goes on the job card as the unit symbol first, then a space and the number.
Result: rpm 2200
